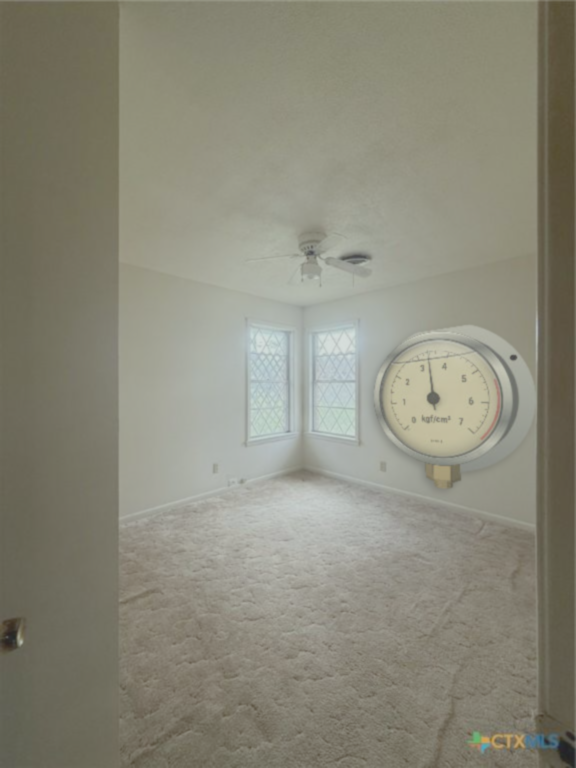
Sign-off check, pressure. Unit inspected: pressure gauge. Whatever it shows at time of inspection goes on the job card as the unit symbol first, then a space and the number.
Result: kg/cm² 3.4
